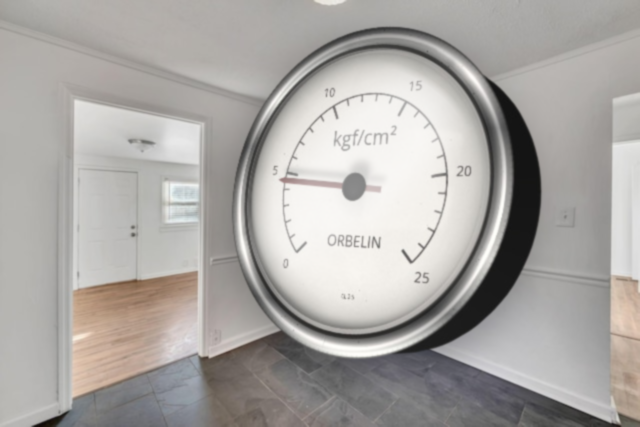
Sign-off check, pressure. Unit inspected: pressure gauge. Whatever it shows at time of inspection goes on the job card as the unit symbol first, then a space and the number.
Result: kg/cm² 4.5
